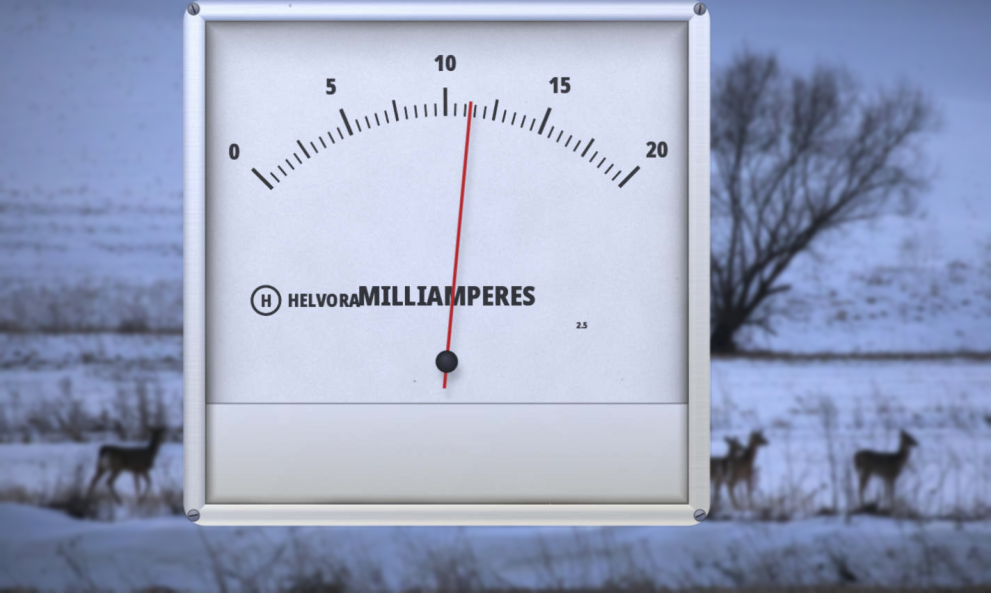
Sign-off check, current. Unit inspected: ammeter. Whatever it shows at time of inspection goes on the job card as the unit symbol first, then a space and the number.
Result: mA 11.25
